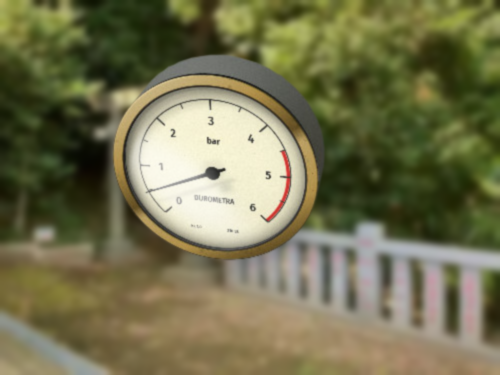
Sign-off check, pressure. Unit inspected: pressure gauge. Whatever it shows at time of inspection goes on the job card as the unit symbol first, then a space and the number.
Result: bar 0.5
